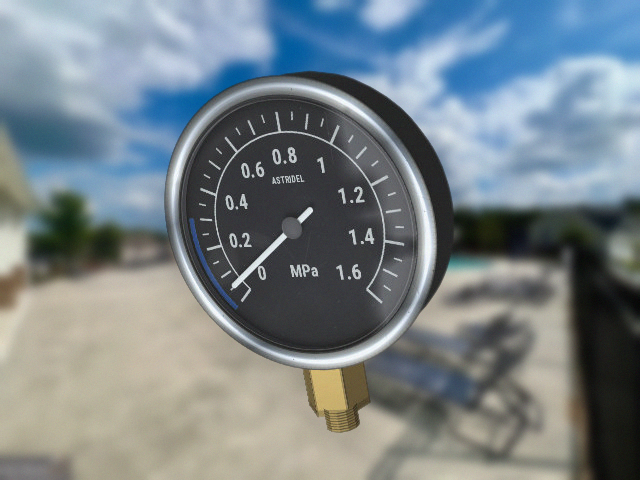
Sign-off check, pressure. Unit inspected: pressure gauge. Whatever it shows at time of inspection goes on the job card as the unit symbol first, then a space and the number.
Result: MPa 0.05
